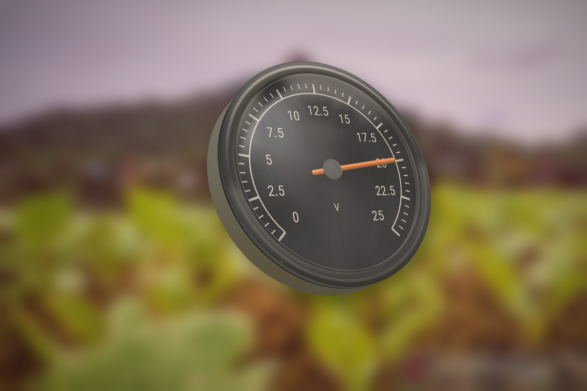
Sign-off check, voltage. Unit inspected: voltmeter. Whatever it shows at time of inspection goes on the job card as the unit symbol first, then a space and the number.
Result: V 20
